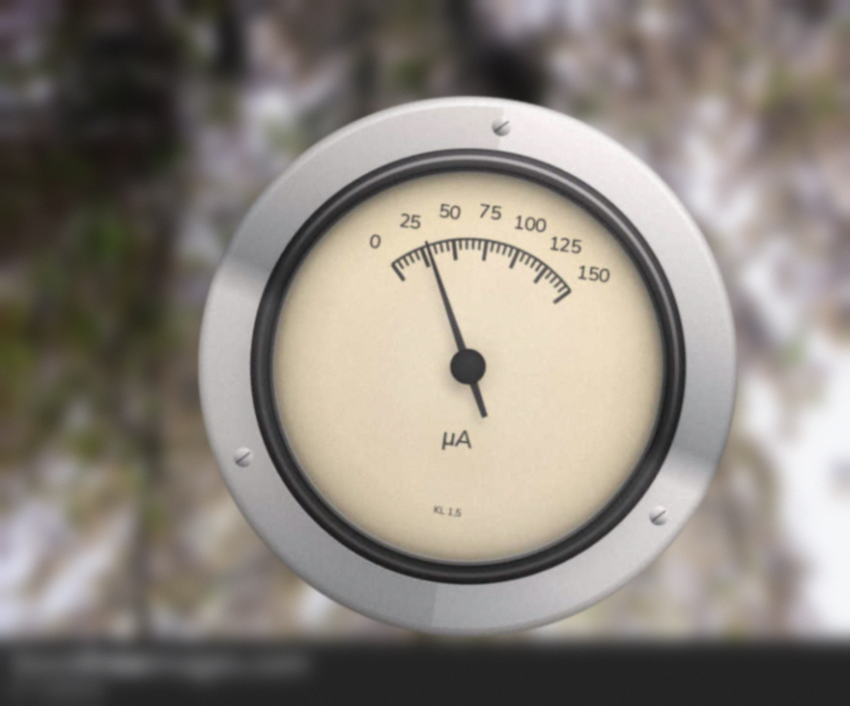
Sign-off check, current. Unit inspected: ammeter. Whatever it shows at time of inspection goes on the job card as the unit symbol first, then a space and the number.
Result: µA 30
